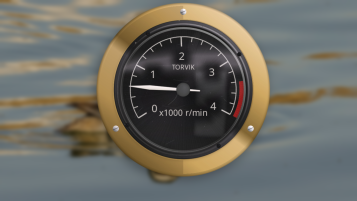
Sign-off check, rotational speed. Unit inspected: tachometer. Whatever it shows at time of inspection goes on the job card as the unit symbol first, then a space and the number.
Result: rpm 600
